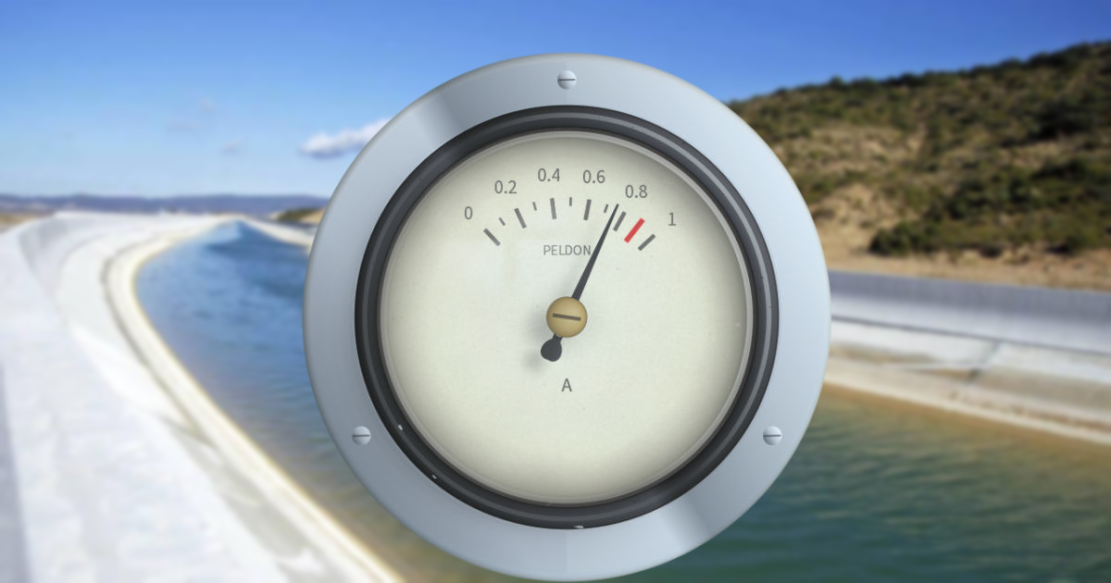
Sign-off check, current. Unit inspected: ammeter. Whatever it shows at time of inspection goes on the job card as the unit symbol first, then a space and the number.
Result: A 0.75
